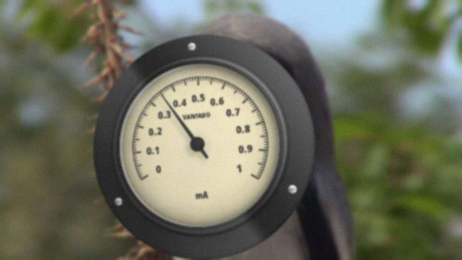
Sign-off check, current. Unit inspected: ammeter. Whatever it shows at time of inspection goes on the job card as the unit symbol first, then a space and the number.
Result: mA 0.35
